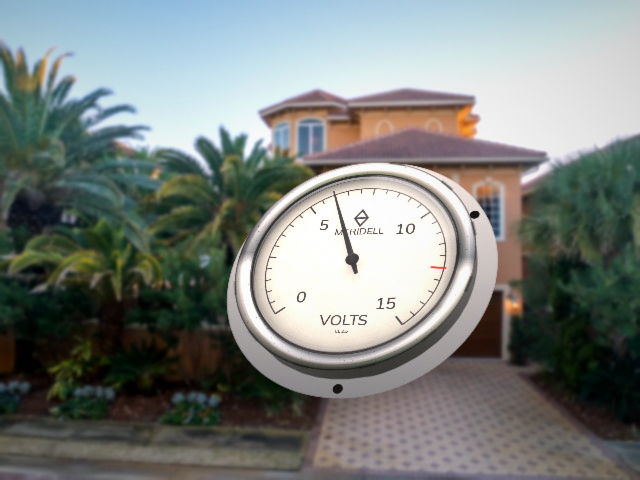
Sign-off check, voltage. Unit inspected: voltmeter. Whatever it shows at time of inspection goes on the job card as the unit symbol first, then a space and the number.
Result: V 6
